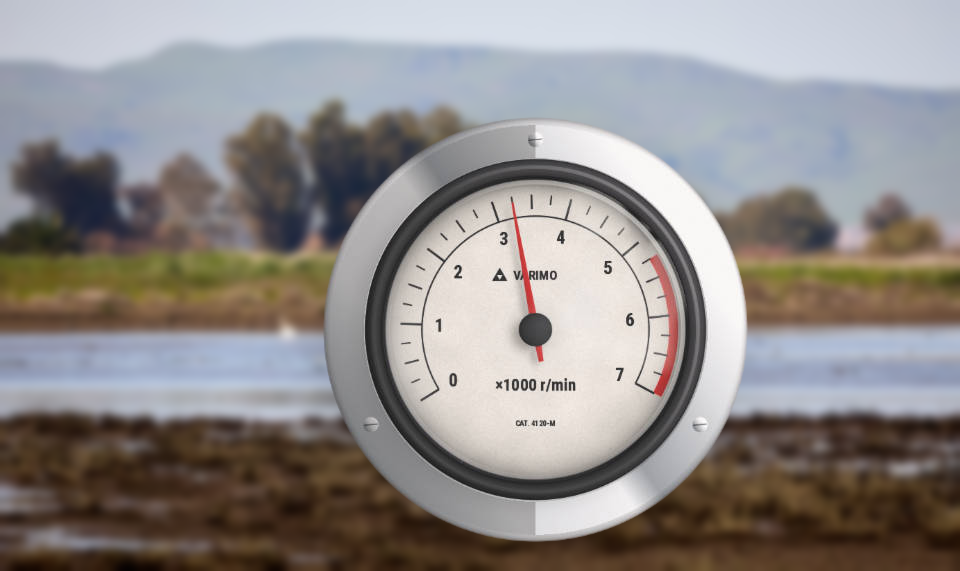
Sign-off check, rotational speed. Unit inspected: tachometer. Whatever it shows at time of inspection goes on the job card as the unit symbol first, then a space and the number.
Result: rpm 3250
